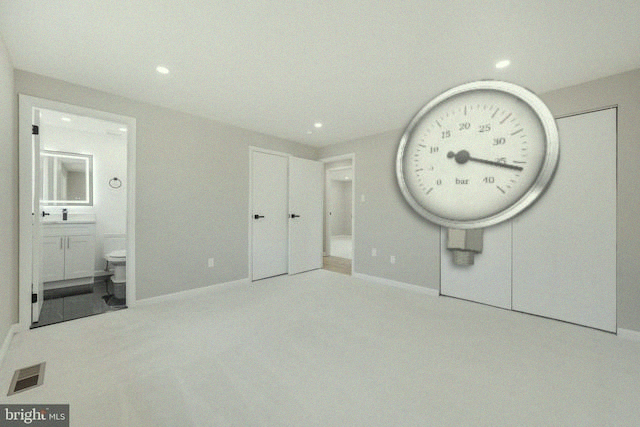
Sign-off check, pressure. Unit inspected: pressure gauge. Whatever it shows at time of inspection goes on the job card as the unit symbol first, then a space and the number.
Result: bar 36
